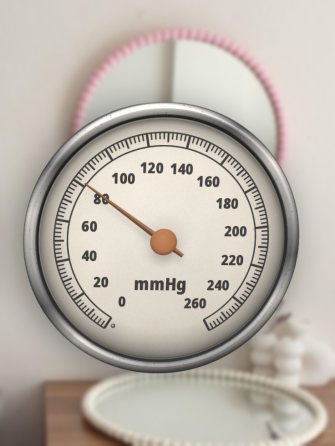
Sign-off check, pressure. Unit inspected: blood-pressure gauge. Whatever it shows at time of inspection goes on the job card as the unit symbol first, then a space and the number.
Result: mmHg 82
